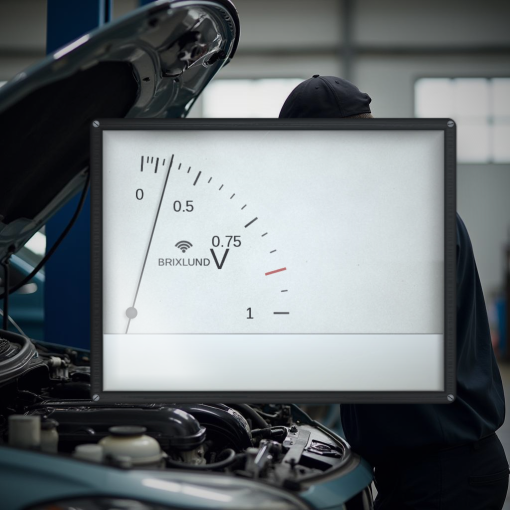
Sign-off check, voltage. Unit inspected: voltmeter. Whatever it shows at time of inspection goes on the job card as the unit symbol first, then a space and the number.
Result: V 0.35
